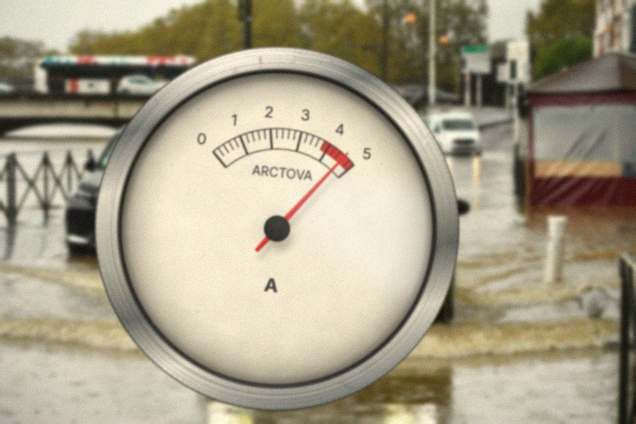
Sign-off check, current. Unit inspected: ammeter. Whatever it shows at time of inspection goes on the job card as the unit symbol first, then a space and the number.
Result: A 4.6
